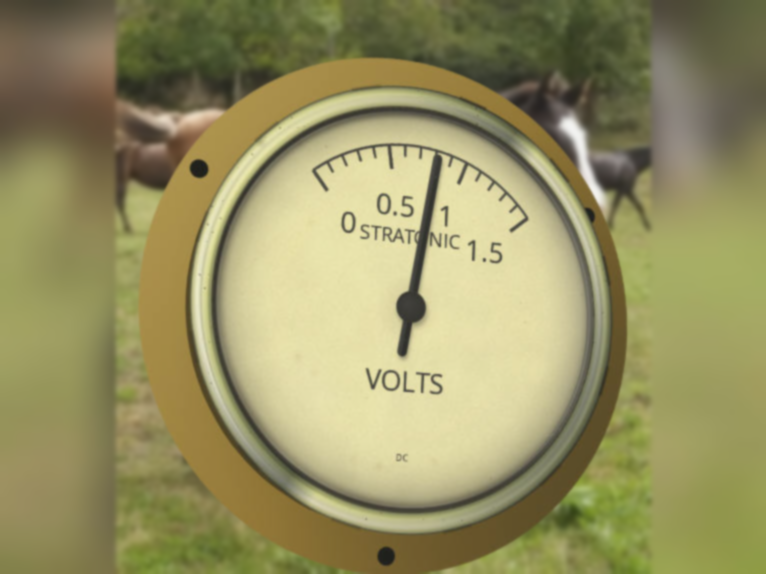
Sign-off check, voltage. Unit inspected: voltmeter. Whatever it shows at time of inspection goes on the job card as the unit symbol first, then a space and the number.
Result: V 0.8
